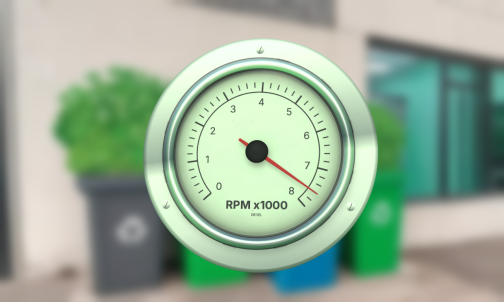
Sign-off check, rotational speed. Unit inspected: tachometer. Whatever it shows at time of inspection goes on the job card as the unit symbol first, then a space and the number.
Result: rpm 7600
